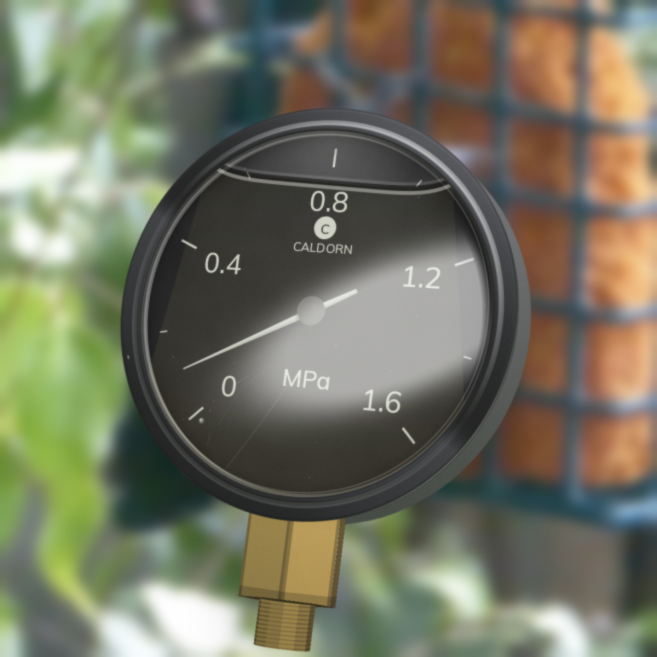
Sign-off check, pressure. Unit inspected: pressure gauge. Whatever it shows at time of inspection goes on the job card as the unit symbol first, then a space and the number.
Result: MPa 0.1
